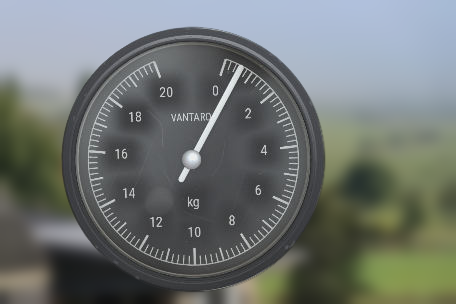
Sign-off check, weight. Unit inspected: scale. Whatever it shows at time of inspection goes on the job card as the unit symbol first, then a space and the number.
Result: kg 0.6
